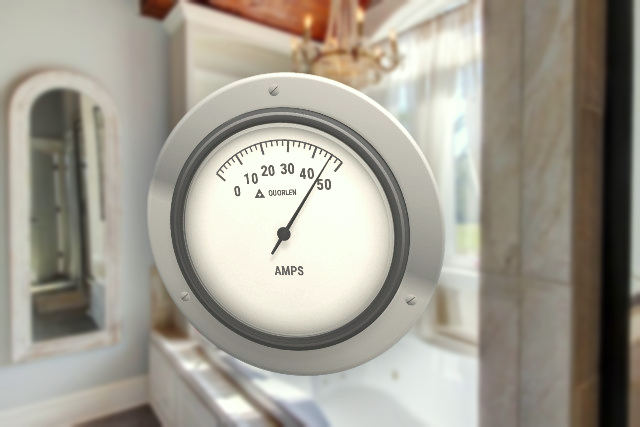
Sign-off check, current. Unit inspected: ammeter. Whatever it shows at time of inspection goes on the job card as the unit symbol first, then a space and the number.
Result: A 46
